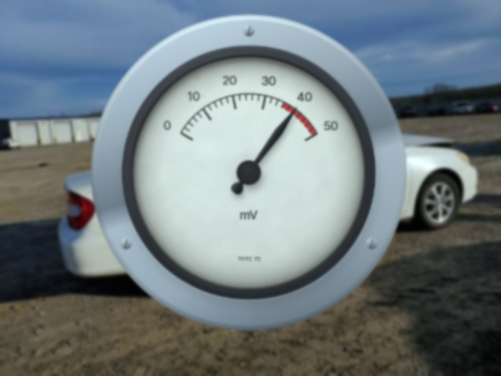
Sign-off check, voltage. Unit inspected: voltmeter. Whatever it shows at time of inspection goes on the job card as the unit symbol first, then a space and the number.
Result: mV 40
